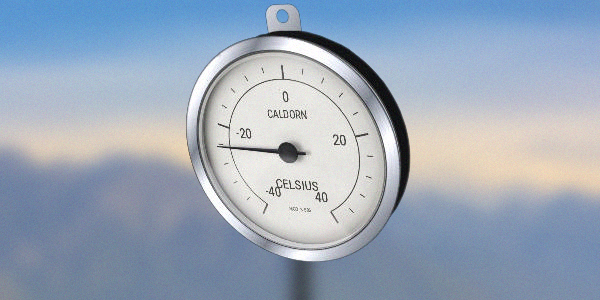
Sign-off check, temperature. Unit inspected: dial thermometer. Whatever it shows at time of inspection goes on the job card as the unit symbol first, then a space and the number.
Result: °C -24
